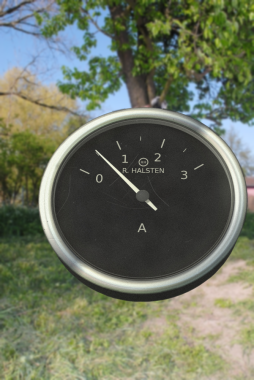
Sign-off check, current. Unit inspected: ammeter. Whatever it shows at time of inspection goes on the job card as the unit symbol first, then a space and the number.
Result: A 0.5
